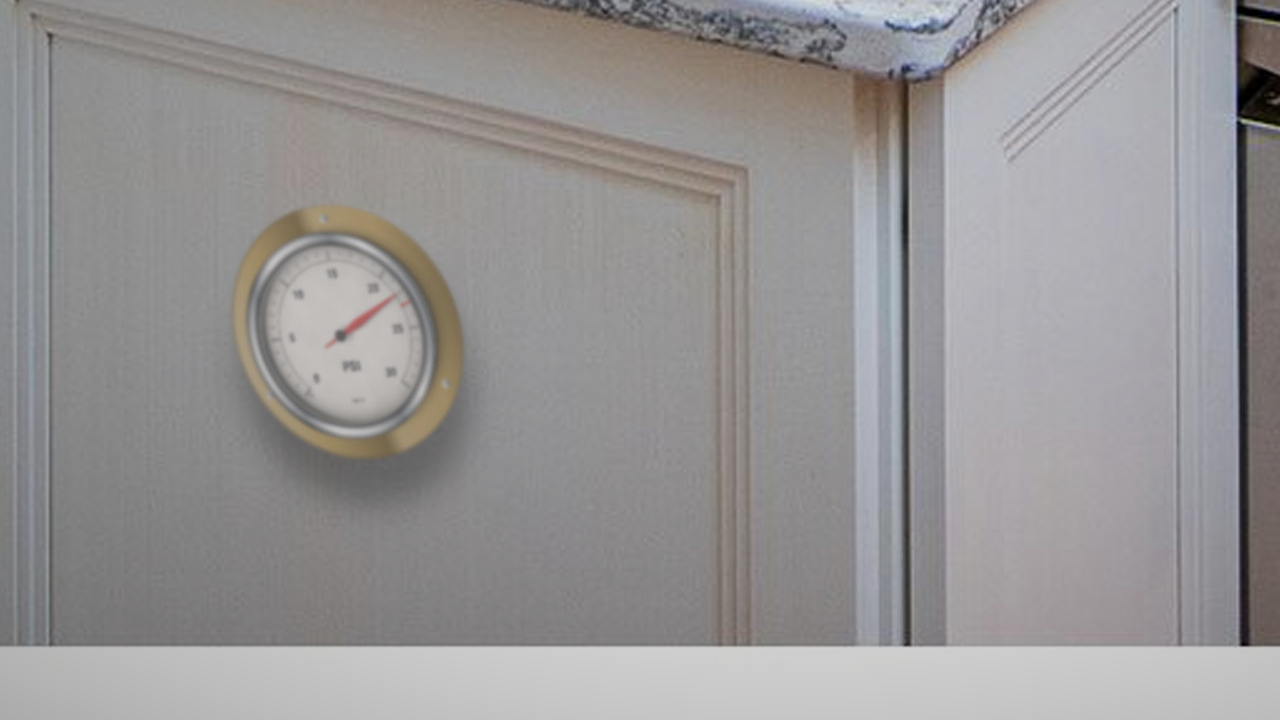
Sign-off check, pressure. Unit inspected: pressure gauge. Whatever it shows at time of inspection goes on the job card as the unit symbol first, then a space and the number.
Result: psi 22
